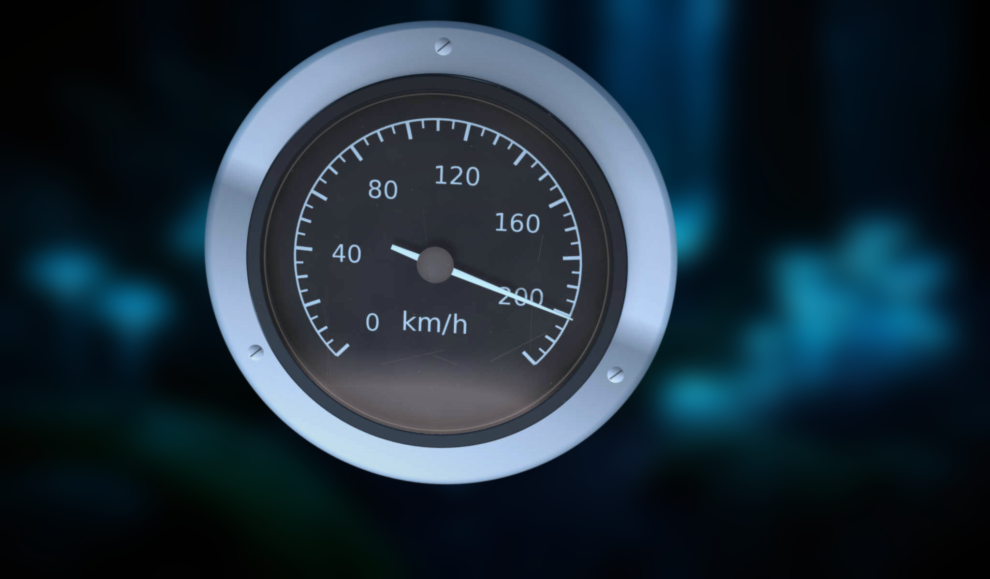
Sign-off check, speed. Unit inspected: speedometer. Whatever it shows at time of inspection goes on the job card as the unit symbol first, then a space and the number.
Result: km/h 200
